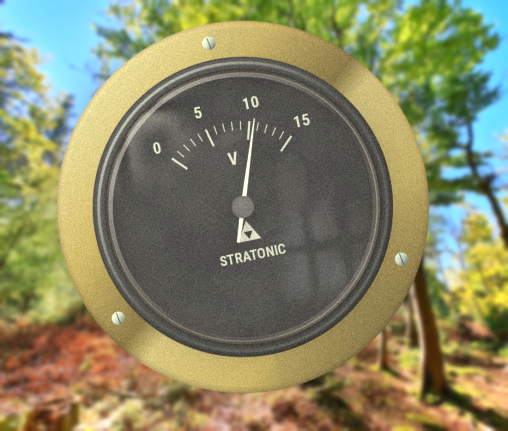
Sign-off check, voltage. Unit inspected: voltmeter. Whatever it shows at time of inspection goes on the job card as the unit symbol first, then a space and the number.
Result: V 10.5
